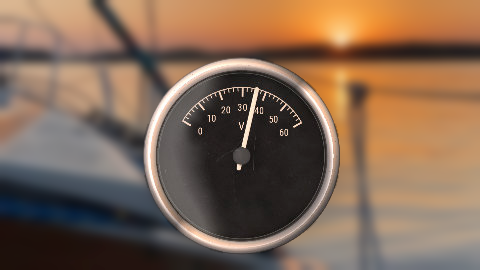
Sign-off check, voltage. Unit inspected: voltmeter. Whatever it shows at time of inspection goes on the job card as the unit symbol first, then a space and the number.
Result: V 36
